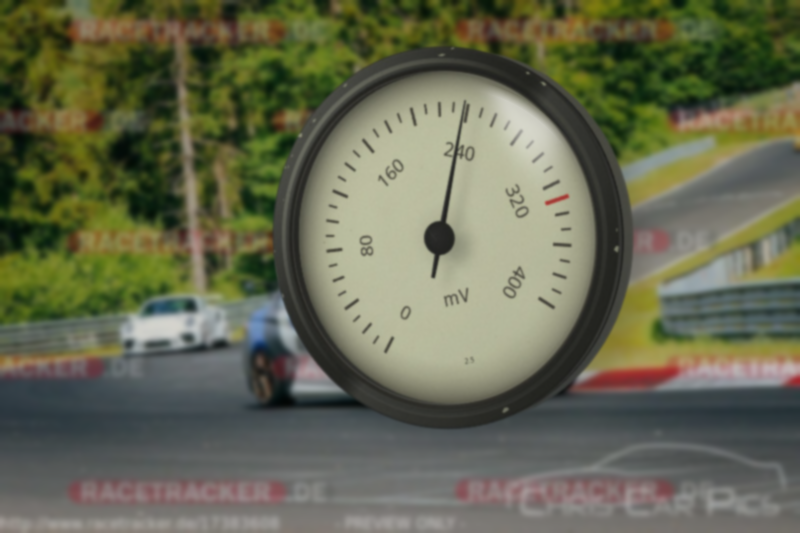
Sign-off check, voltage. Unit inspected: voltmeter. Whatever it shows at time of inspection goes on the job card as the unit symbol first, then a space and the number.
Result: mV 240
